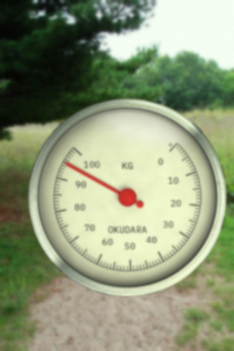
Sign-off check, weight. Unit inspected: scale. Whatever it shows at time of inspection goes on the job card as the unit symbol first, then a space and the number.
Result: kg 95
